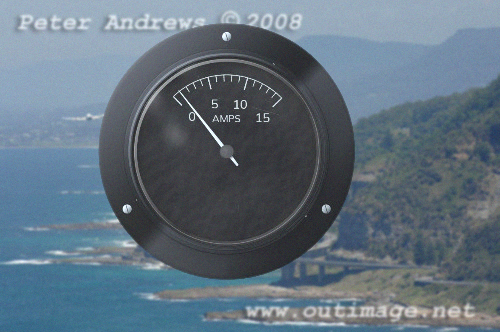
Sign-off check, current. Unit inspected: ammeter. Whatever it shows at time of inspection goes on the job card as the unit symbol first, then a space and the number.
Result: A 1
